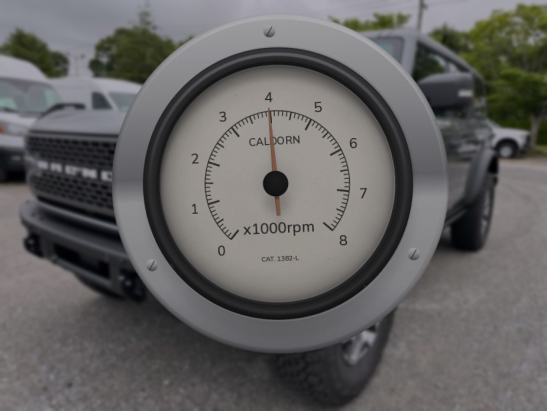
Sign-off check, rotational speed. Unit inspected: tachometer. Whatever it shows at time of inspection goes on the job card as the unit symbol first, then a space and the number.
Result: rpm 4000
